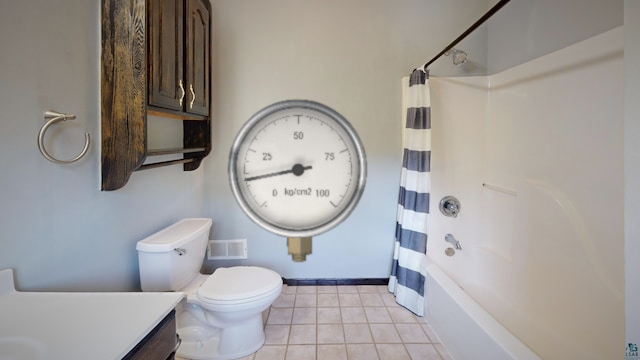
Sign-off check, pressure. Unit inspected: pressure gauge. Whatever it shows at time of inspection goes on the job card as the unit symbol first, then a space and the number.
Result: kg/cm² 12.5
